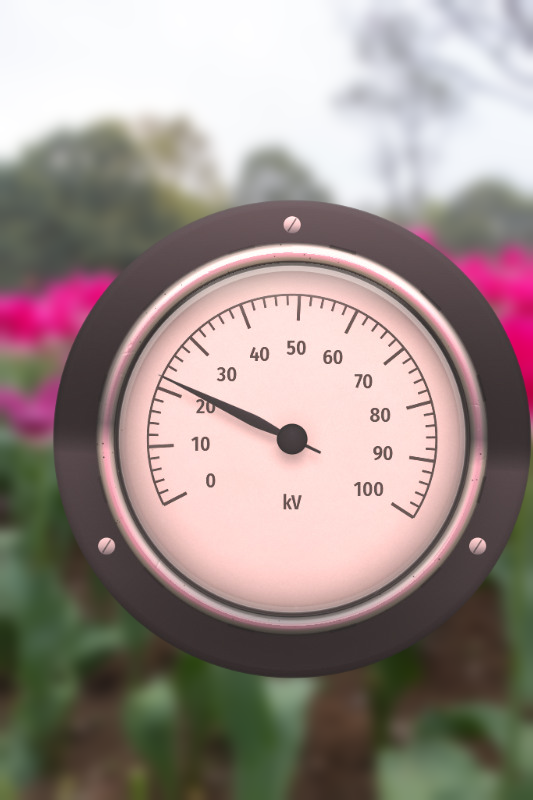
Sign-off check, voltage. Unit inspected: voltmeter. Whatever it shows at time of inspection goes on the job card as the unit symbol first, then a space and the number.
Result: kV 22
